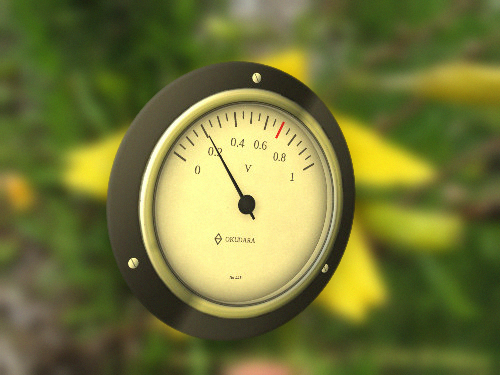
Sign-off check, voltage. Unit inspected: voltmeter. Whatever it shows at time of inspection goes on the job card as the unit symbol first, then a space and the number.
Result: V 0.2
